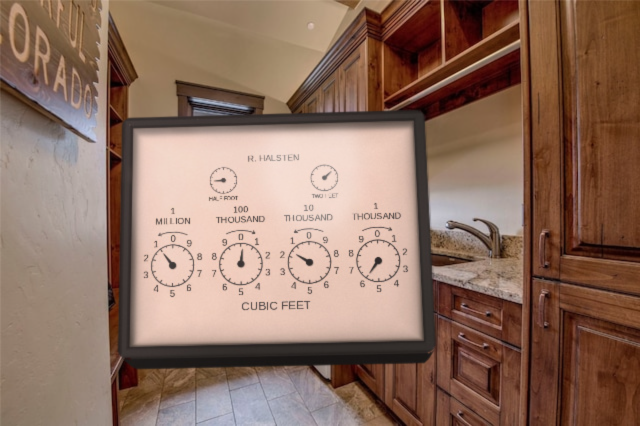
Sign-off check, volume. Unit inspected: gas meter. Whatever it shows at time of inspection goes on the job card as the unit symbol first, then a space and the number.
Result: ft³ 101600
